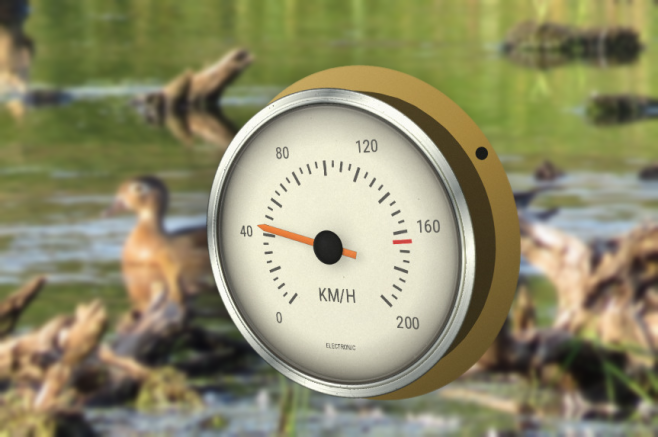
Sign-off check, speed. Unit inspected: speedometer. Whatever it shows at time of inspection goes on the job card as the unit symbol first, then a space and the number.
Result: km/h 45
